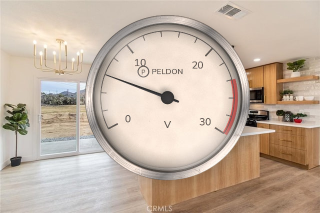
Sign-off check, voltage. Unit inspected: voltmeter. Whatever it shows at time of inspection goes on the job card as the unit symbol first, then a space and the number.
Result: V 6
